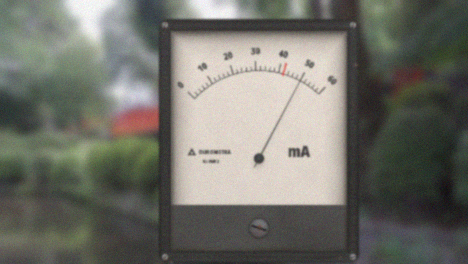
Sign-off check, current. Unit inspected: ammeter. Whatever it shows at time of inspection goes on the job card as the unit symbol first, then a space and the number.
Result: mA 50
